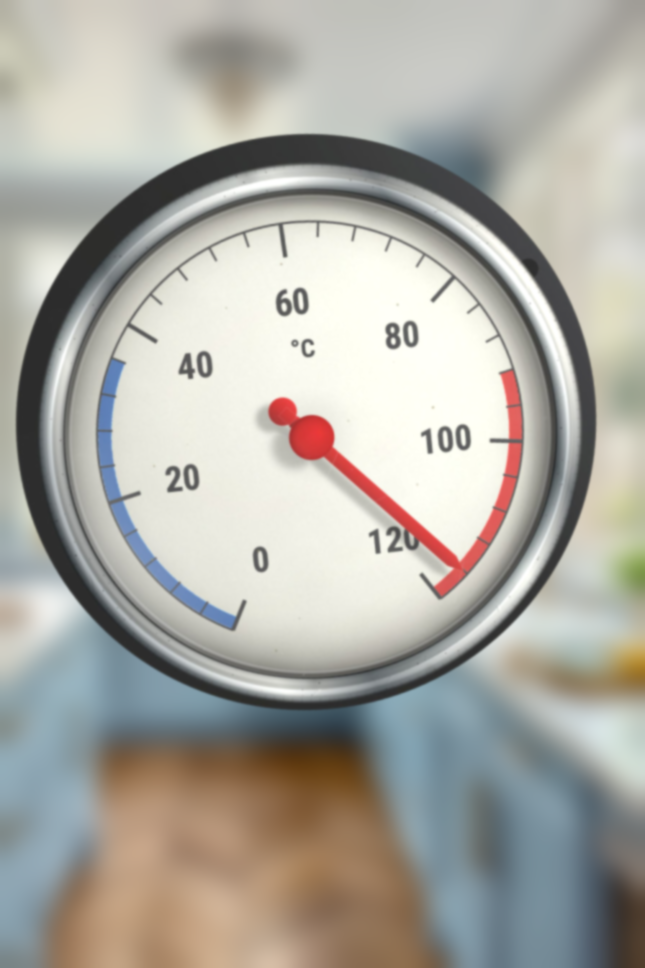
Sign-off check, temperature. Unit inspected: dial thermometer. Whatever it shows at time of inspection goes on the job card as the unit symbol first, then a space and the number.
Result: °C 116
